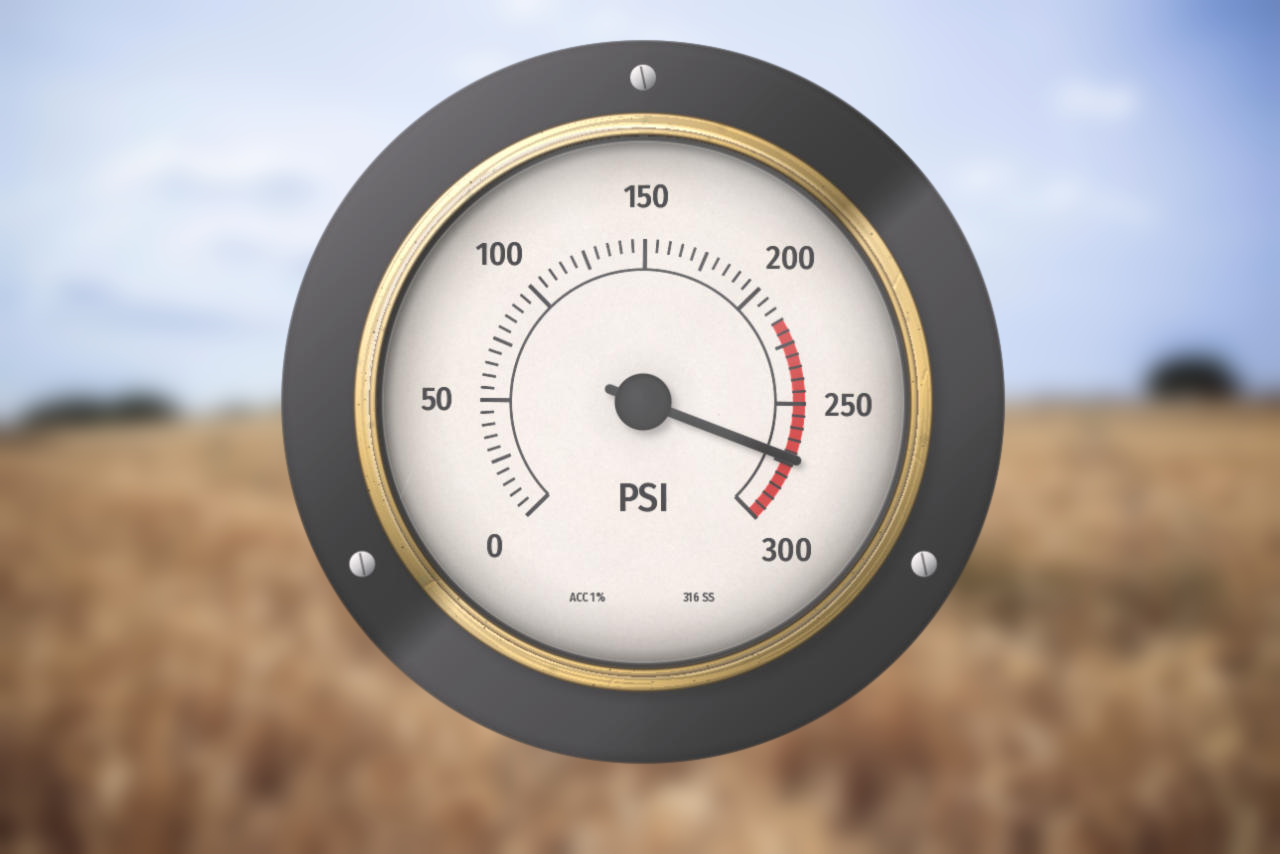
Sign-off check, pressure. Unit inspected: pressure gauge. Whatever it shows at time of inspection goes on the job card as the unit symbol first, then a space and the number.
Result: psi 272.5
